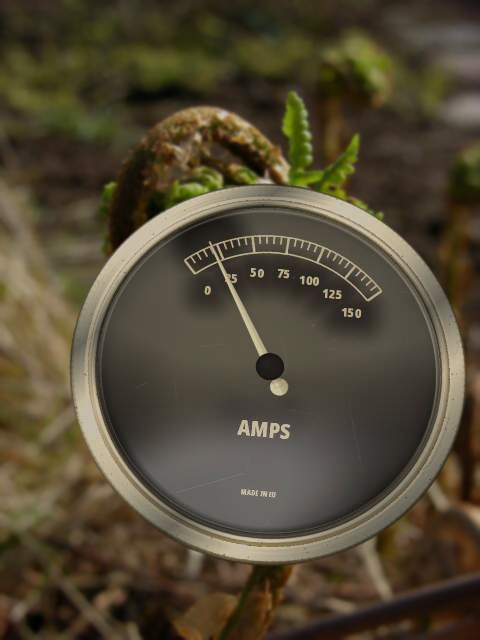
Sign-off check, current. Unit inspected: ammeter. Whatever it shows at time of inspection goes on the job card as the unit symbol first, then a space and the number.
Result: A 20
